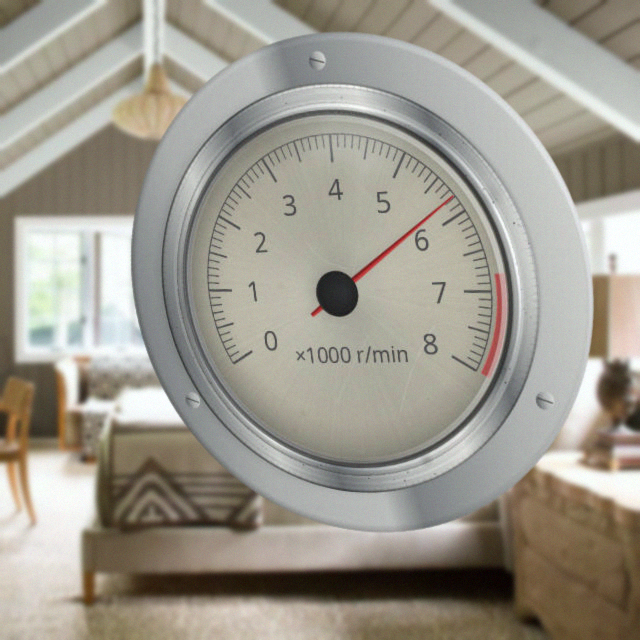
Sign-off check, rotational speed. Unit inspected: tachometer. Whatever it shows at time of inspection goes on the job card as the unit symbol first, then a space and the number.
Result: rpm 5800
